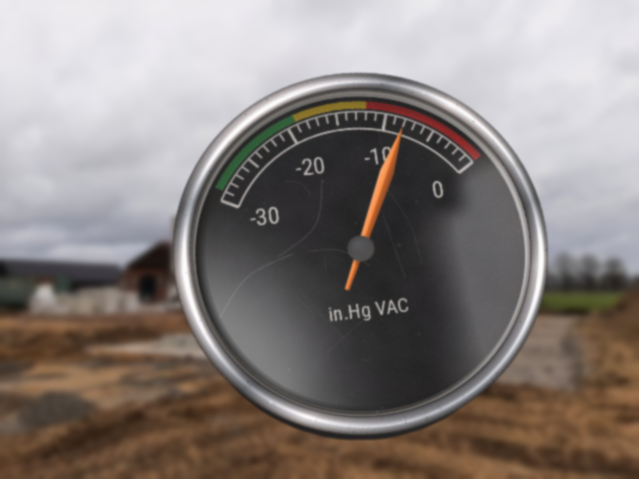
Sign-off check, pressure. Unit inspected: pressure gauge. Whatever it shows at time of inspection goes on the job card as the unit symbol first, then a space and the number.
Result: inHg -8
